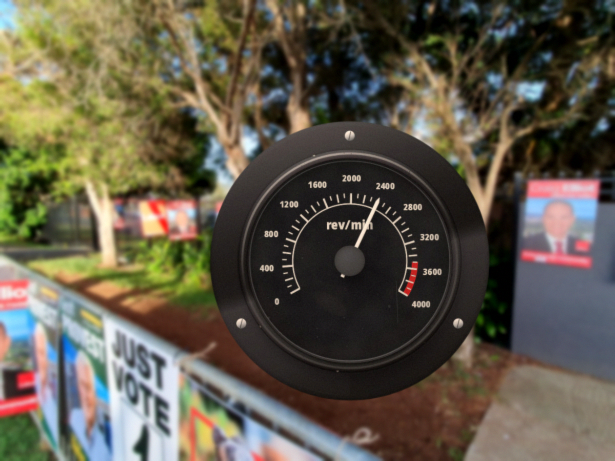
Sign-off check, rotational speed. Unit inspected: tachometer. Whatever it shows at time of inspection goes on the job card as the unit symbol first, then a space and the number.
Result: rpm 2400
